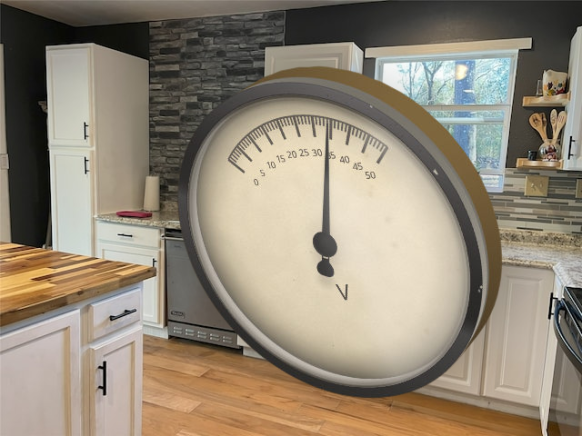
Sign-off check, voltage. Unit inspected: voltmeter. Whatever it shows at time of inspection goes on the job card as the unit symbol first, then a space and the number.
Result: V 35
